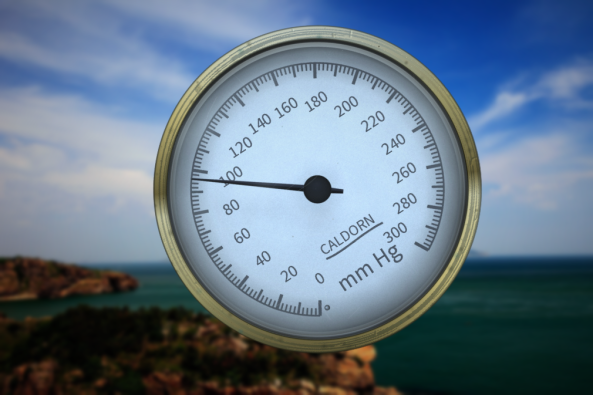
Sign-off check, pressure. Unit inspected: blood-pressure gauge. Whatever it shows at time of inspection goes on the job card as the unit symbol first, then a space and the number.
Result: mmHg 96
